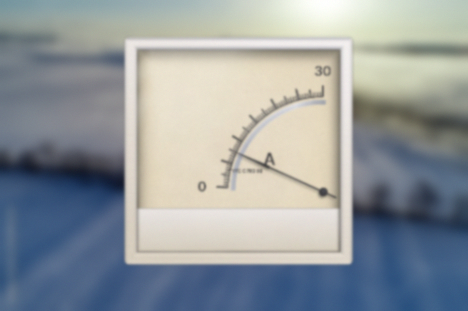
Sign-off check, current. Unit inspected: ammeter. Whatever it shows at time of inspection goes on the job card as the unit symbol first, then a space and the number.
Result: A 7.5
